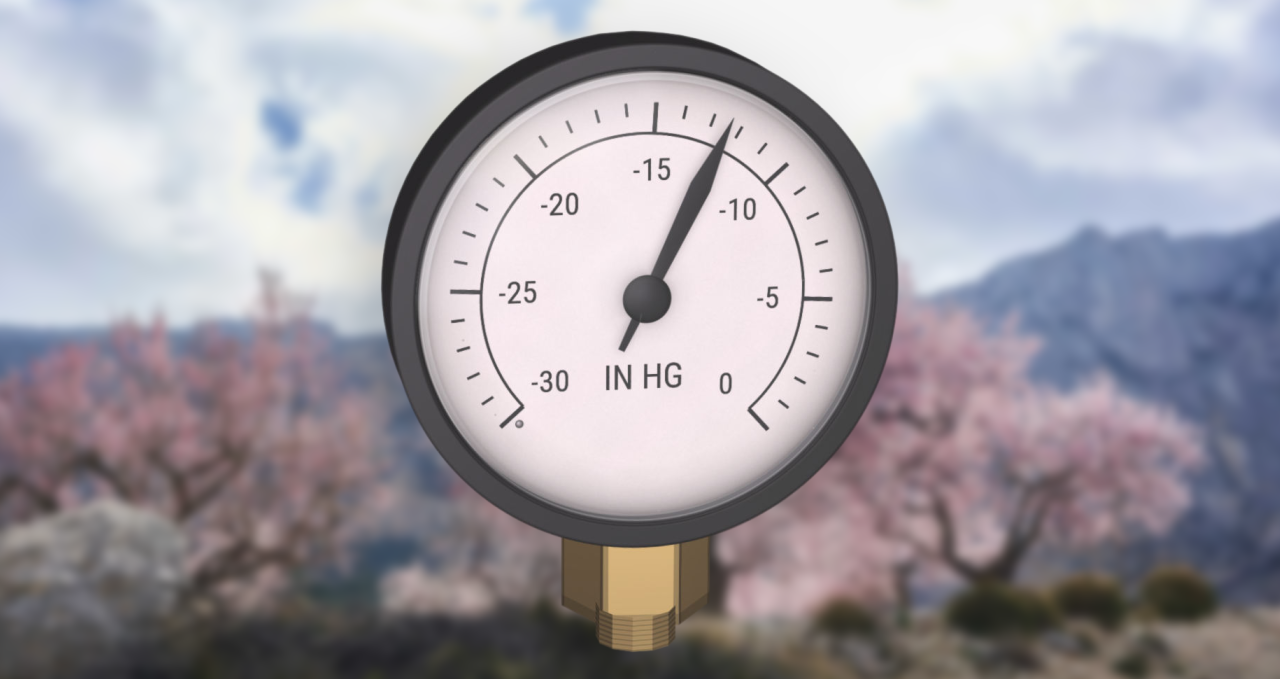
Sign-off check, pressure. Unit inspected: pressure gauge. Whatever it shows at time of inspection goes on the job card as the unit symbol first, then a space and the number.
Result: inHg -12.5
